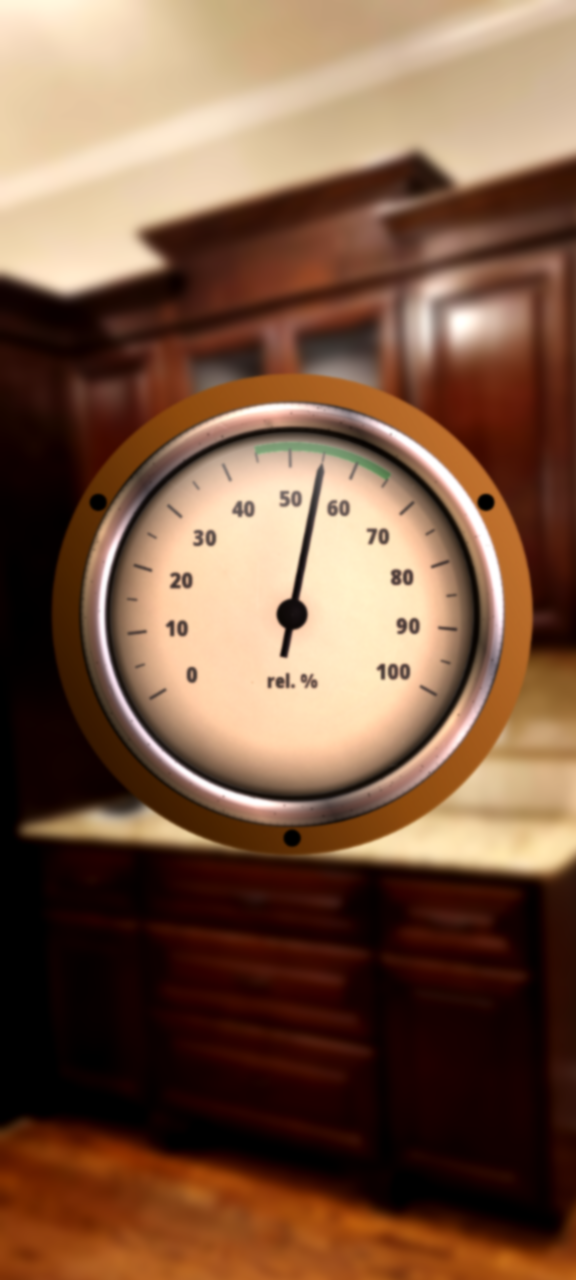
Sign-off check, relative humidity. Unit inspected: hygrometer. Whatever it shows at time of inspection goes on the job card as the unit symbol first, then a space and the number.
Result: % 55
